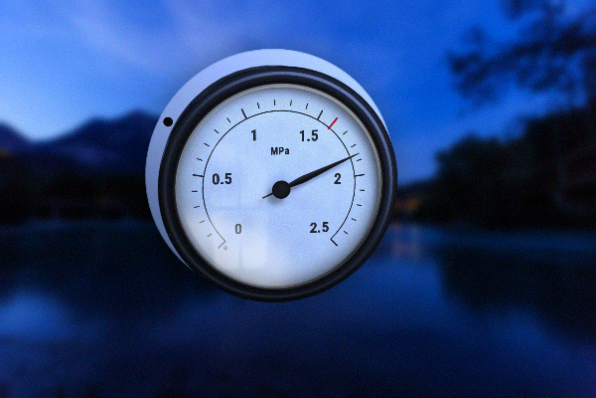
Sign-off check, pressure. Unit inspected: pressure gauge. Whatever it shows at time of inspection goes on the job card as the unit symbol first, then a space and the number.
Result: MPa 1.85
